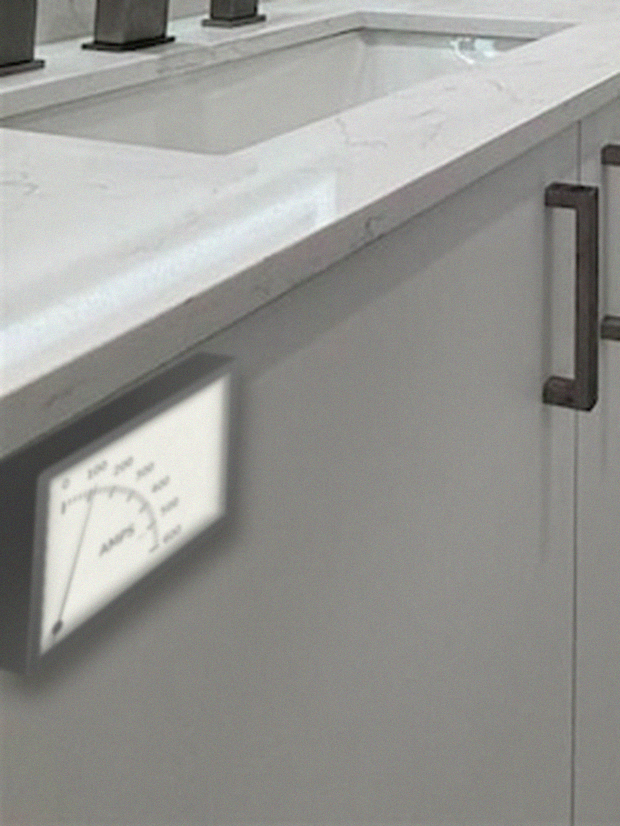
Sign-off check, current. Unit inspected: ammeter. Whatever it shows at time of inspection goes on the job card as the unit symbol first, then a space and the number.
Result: A 100
